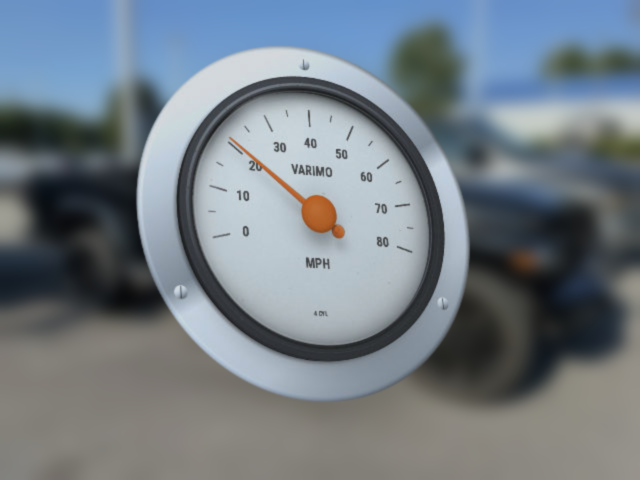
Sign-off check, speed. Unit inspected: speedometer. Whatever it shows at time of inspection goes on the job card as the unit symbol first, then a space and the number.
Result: mph 20
